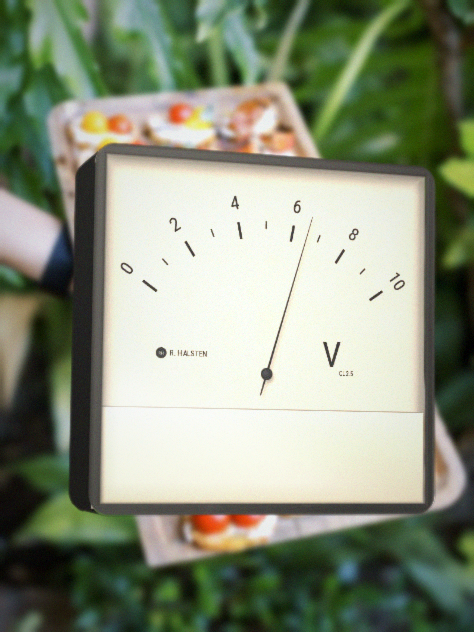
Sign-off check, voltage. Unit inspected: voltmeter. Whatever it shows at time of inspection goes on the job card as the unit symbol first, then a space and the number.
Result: V 6.5
